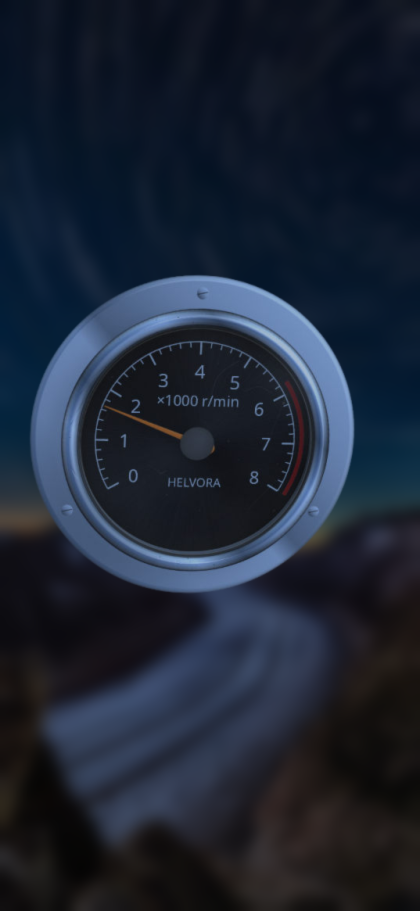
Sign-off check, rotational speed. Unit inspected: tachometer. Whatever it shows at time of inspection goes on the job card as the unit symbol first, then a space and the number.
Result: rpm 1700
